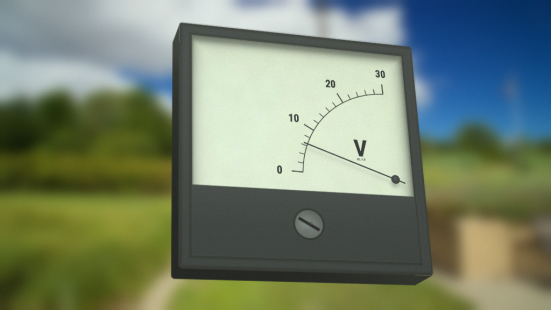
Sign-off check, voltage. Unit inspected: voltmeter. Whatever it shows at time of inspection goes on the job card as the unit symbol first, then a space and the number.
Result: V 6
